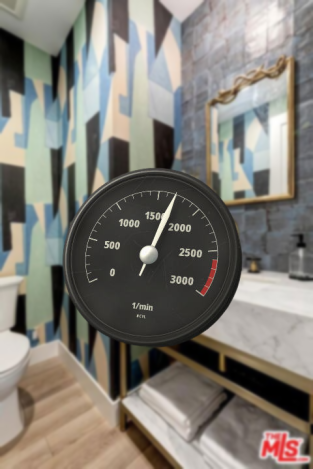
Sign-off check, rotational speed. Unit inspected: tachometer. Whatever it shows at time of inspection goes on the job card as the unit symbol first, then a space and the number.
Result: rpm 1700
